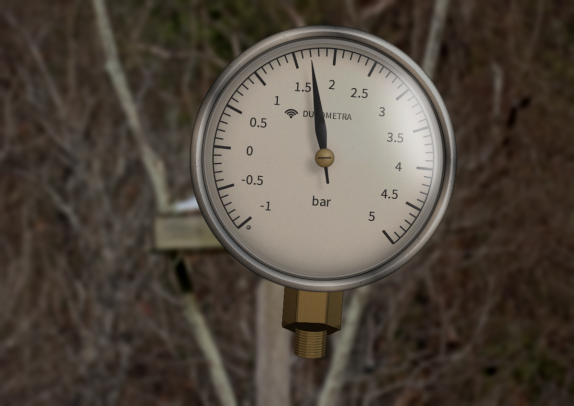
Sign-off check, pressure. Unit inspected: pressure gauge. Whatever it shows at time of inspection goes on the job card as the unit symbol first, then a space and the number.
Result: bar 1.7
